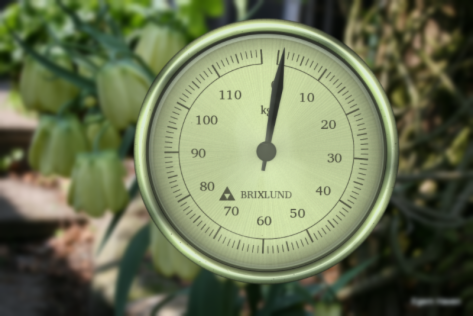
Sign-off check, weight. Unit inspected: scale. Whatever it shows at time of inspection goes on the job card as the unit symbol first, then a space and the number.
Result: kg 1
